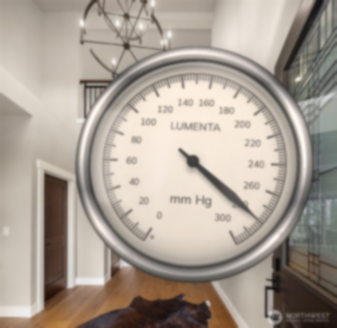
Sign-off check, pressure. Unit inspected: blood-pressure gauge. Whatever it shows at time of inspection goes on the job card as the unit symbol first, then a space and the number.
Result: mmHg 280
